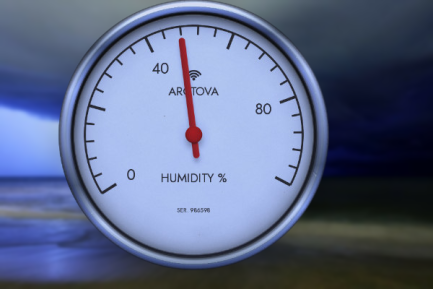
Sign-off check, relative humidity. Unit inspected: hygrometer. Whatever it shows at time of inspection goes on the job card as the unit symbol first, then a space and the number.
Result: % 48
